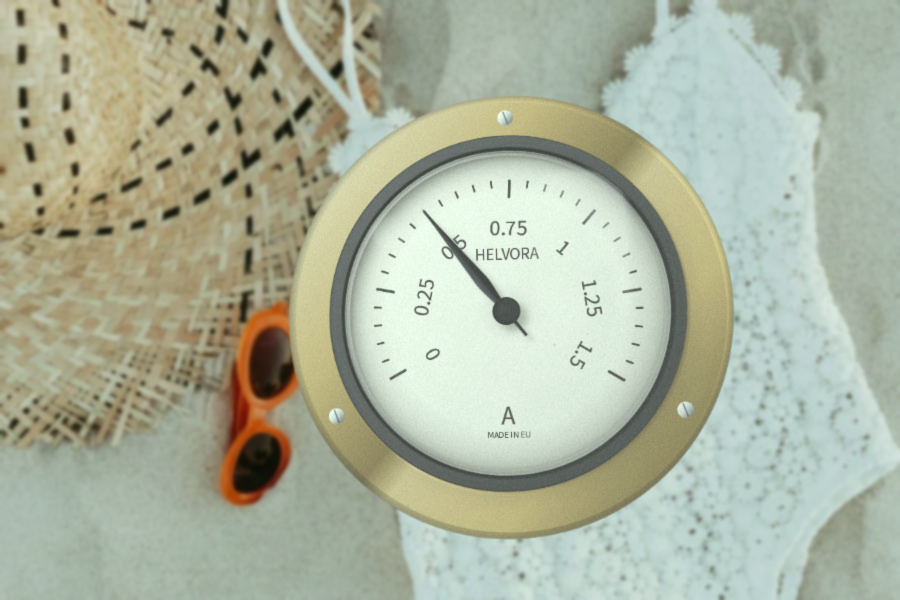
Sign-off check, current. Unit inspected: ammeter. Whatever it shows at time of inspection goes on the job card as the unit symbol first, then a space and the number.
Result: A 0.5
